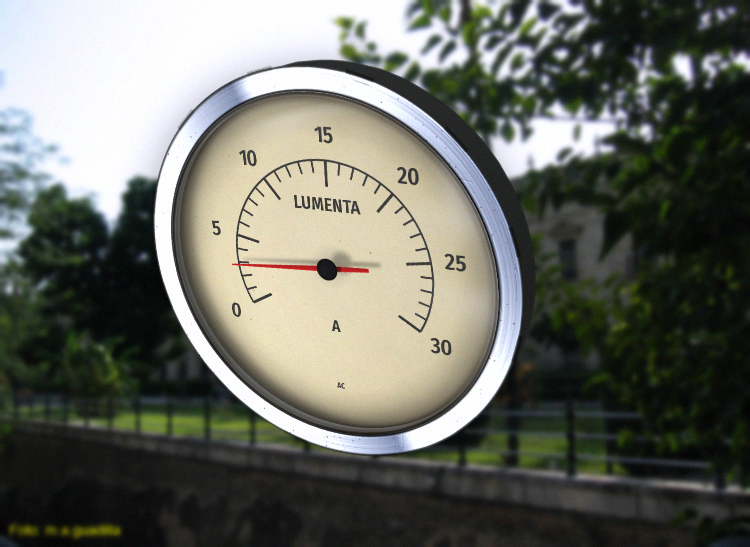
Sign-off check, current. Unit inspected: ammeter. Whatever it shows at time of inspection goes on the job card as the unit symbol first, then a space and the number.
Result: A 3
